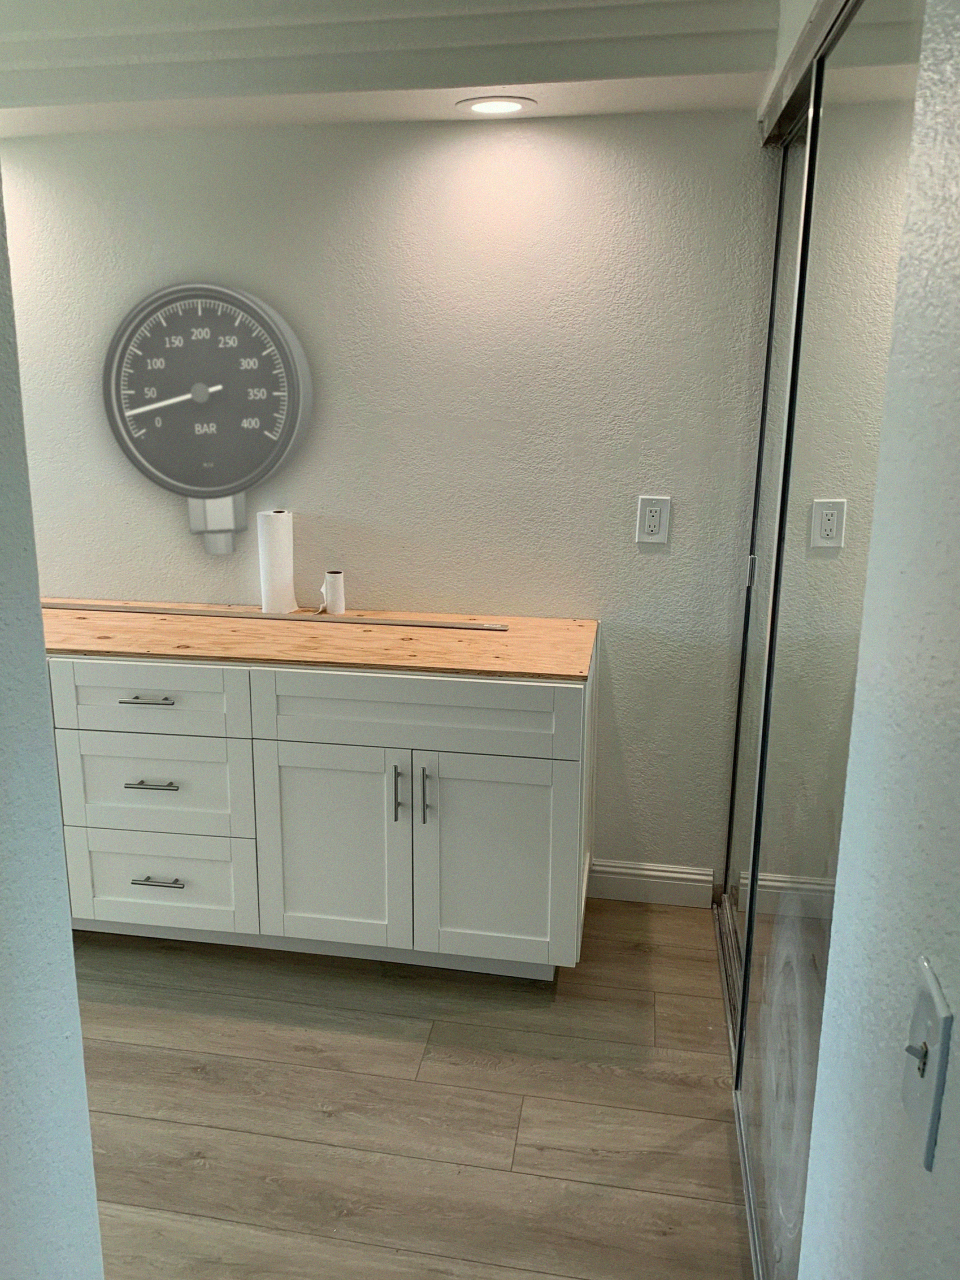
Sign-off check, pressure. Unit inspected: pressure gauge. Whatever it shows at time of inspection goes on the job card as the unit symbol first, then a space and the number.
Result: bar 25
